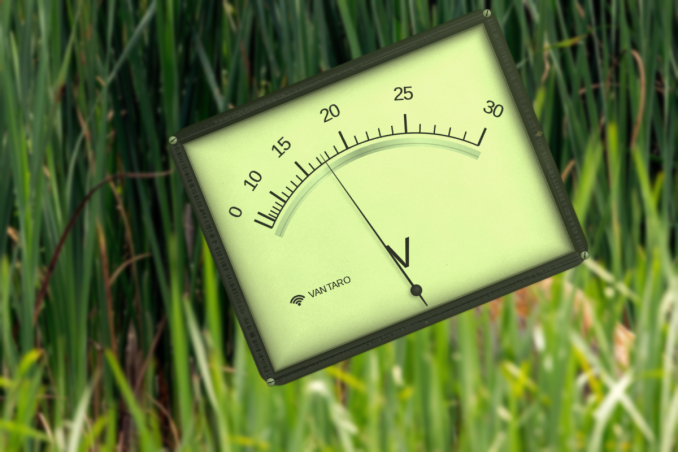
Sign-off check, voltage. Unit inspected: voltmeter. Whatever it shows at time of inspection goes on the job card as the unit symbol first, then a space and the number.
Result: V 17.5
